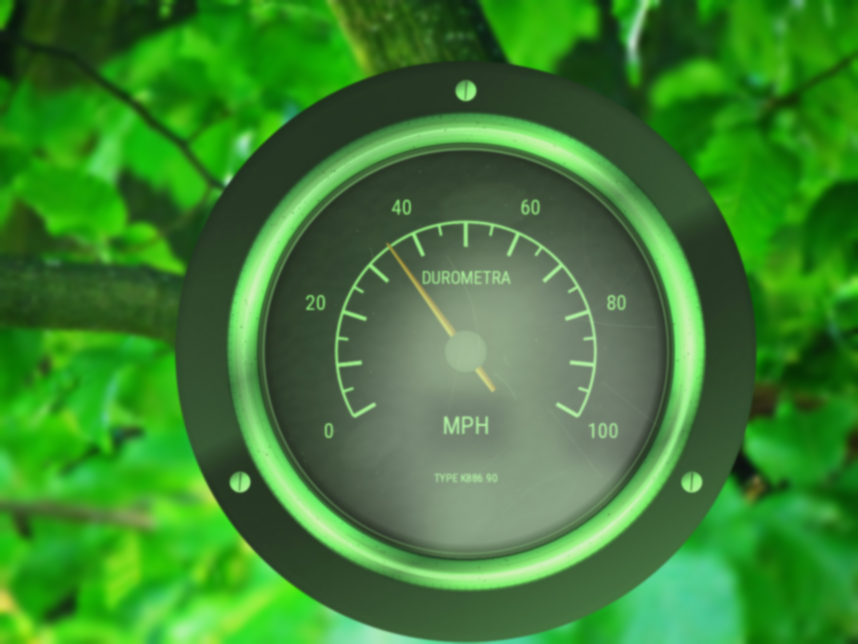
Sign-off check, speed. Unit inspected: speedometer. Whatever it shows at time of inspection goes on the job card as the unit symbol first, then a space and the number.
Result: mph 35
